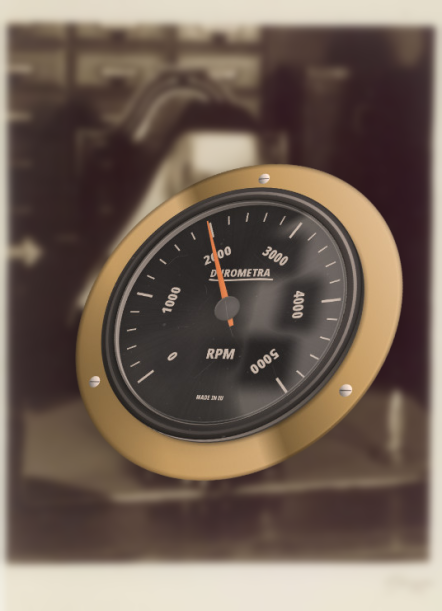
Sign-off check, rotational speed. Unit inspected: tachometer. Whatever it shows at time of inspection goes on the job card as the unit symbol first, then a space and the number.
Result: rpm 2000
